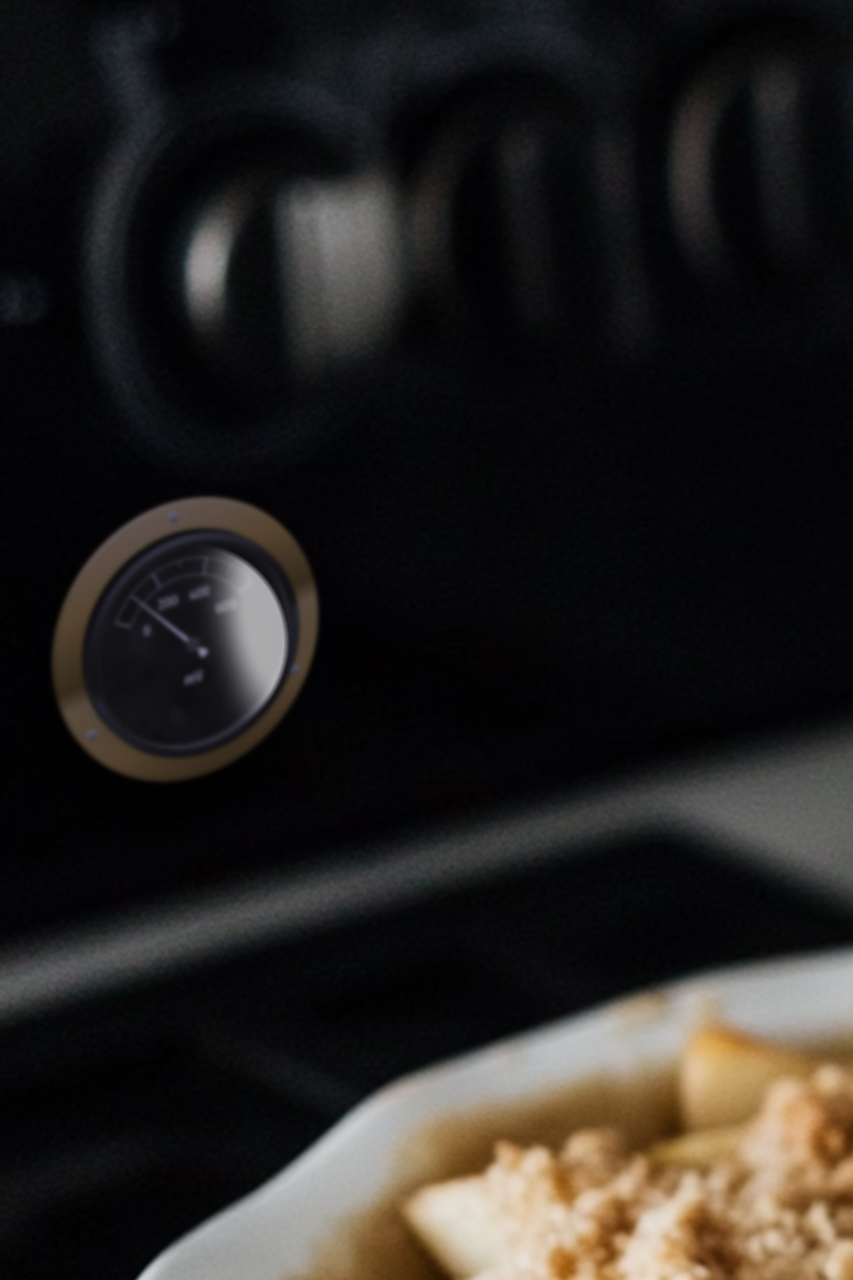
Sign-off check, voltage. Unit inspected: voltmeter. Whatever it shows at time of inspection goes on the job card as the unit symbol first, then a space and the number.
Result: mV 100
